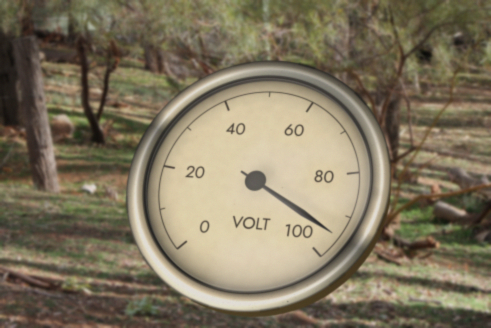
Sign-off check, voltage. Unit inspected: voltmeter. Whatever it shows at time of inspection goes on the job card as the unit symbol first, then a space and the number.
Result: V 95
